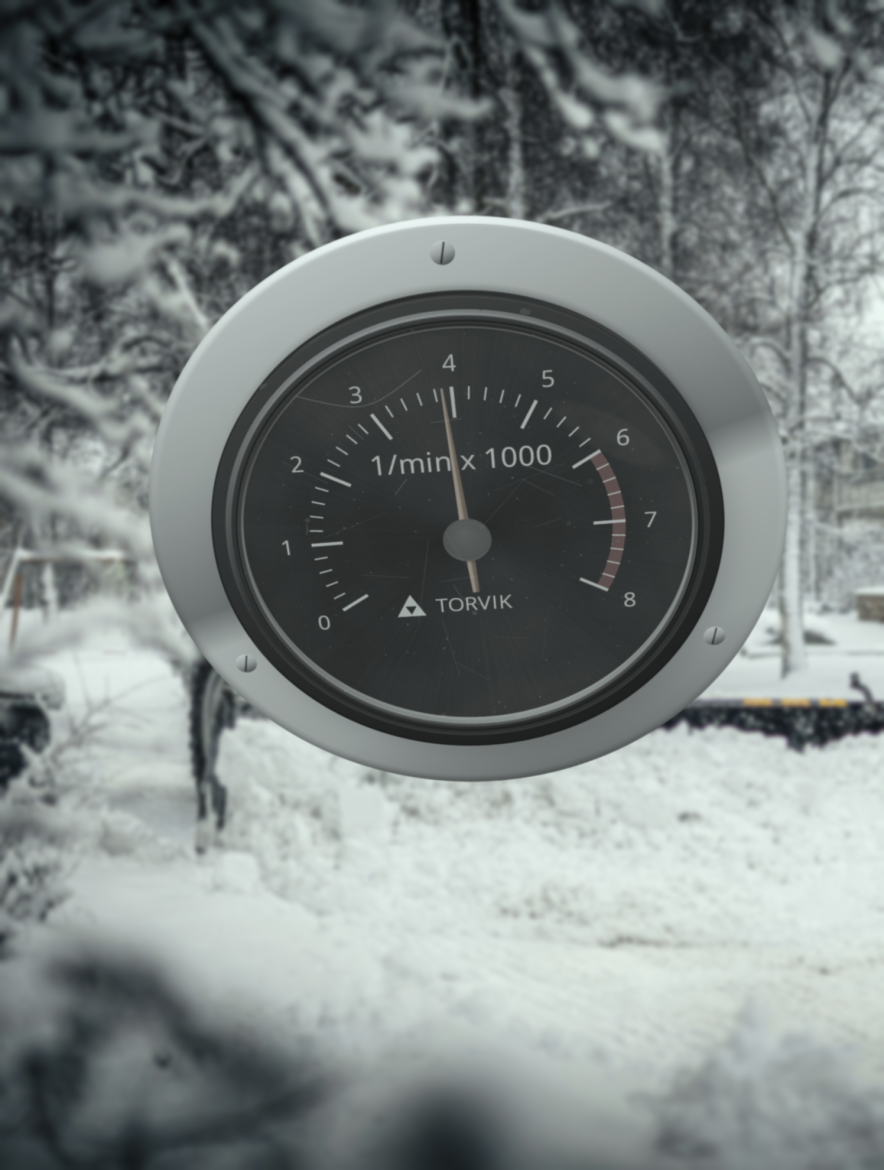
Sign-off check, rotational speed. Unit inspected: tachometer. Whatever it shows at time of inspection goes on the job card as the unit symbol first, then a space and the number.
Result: rpm 3900
